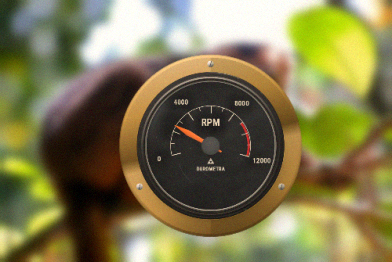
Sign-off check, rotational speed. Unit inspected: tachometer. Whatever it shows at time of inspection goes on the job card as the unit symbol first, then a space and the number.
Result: rpm 2500
